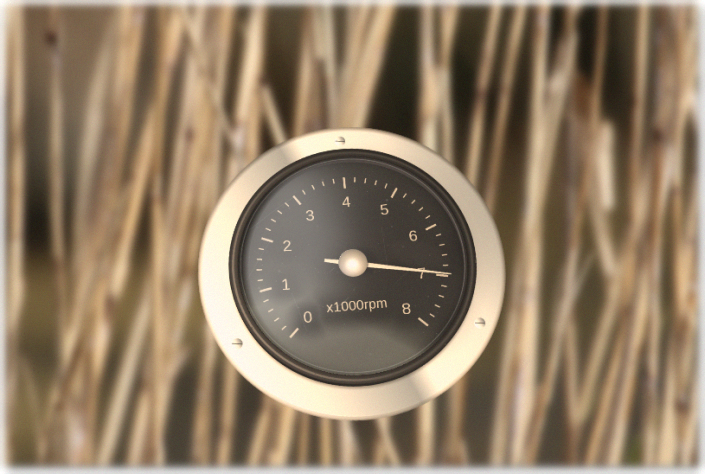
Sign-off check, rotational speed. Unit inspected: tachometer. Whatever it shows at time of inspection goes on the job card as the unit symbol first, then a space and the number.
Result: rpm 7000
